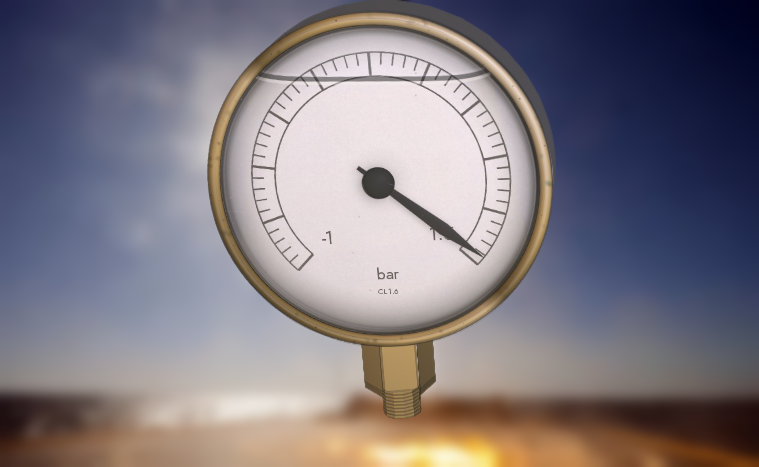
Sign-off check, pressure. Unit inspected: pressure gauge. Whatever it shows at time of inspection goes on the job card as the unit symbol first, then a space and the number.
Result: bar 1.45
